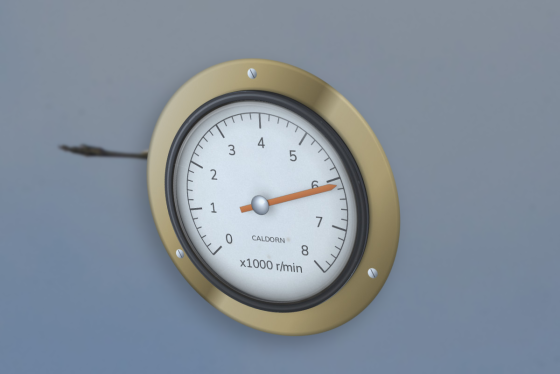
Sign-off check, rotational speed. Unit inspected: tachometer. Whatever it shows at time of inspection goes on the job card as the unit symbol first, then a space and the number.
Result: rpm 6100
